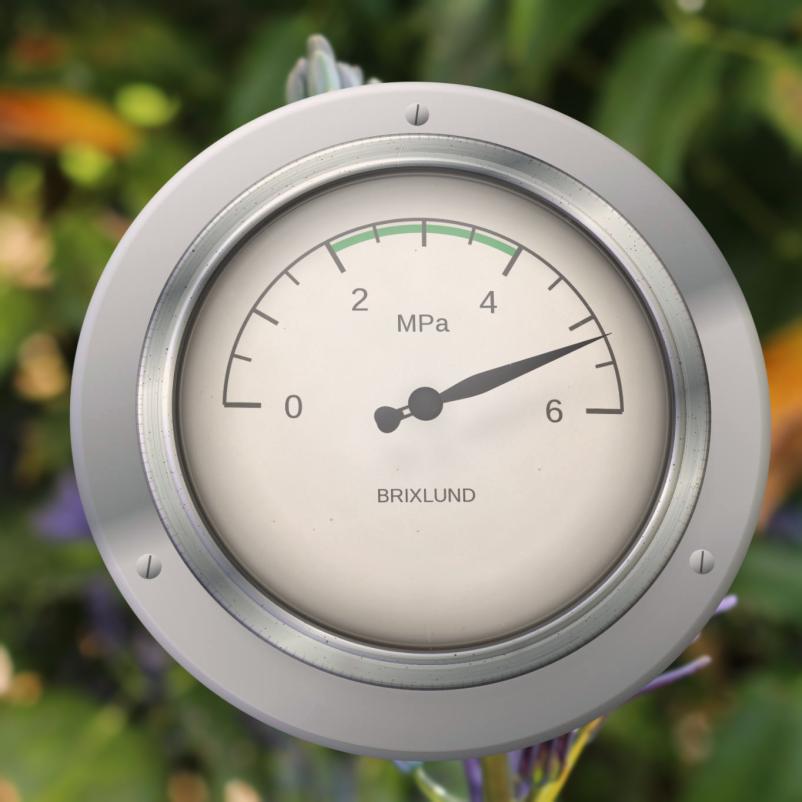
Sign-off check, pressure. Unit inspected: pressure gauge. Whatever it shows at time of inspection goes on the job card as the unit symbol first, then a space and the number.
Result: MPa 5.25
